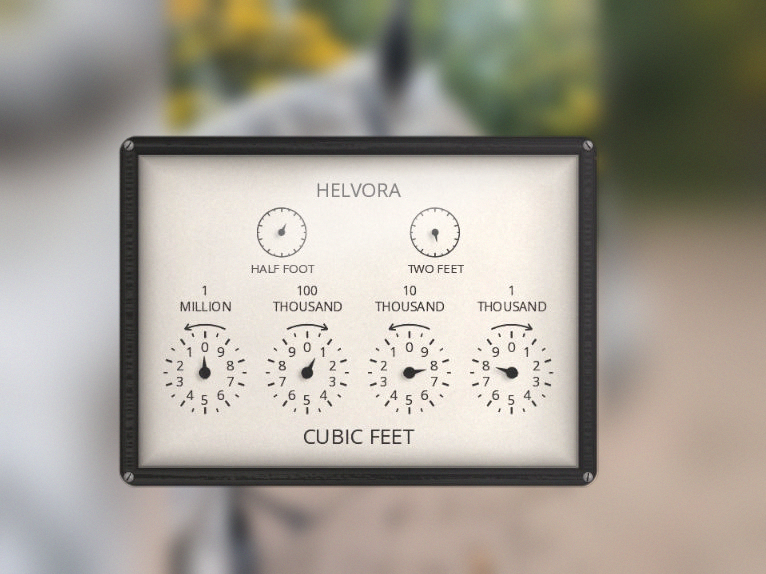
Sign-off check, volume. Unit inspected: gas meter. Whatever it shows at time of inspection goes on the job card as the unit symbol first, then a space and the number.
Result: ft³ 7800
